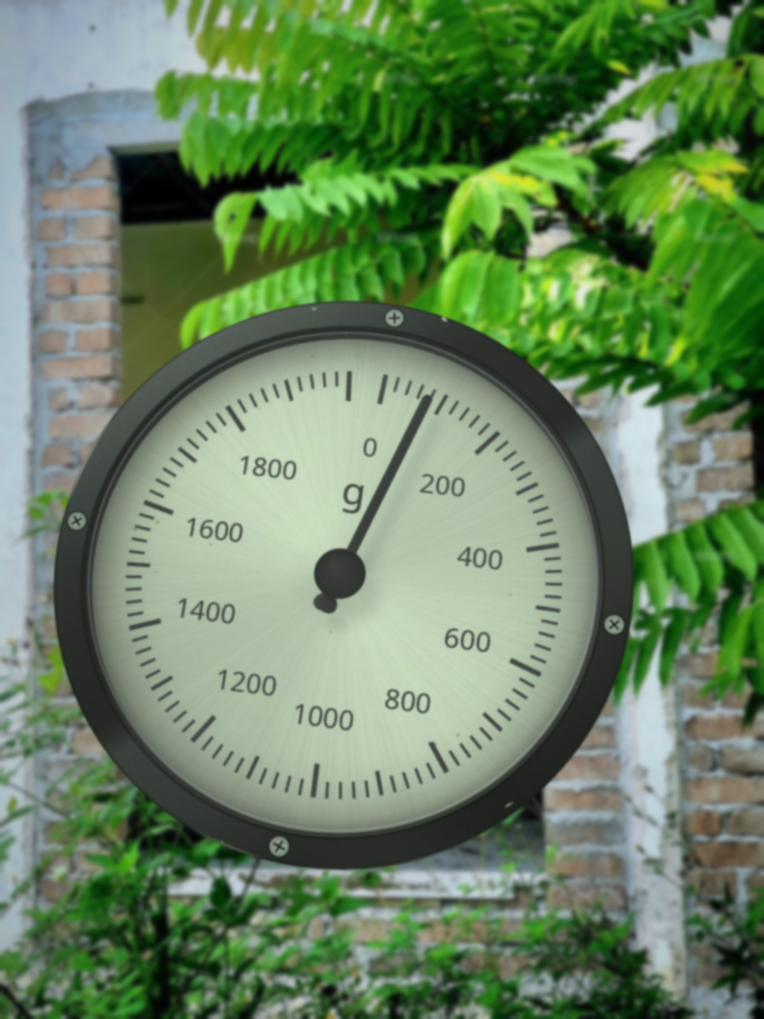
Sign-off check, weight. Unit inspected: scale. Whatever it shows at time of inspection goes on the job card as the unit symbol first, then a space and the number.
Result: g 80
